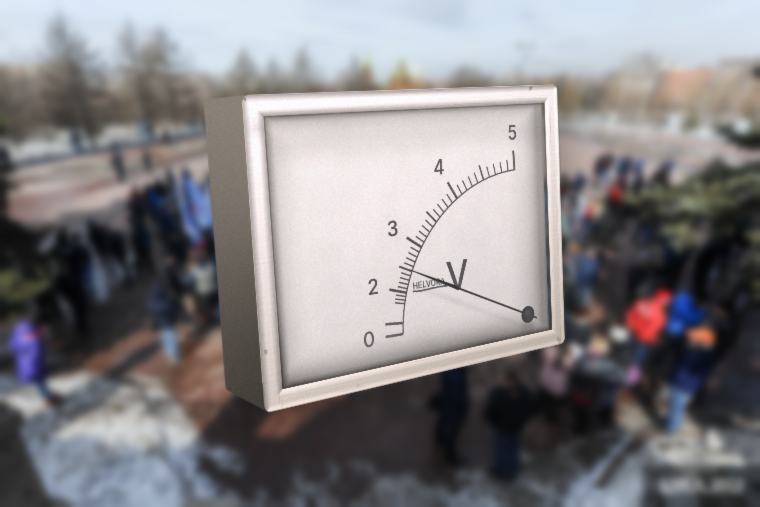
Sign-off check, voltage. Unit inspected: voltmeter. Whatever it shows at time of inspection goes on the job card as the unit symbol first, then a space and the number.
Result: V 2.5
